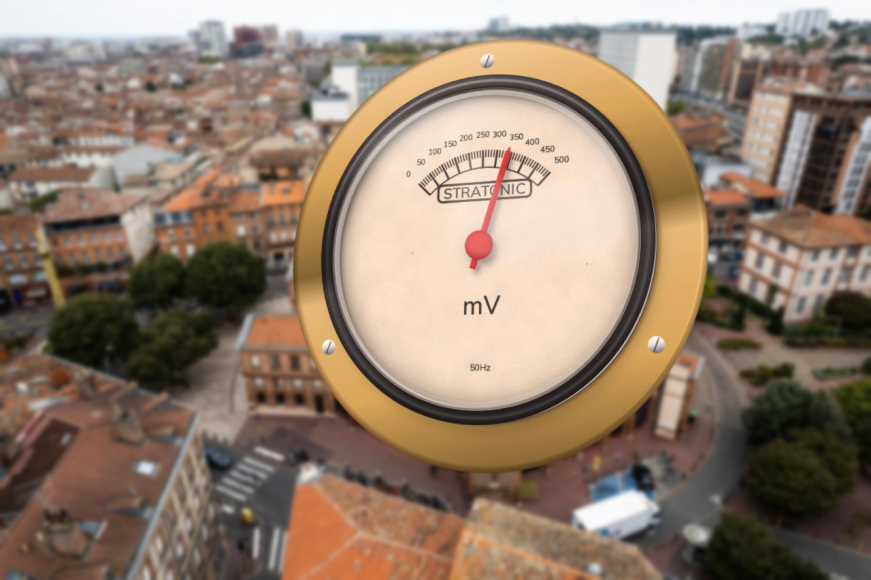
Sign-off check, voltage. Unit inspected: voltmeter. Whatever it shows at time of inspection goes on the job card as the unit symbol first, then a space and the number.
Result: mV 350
